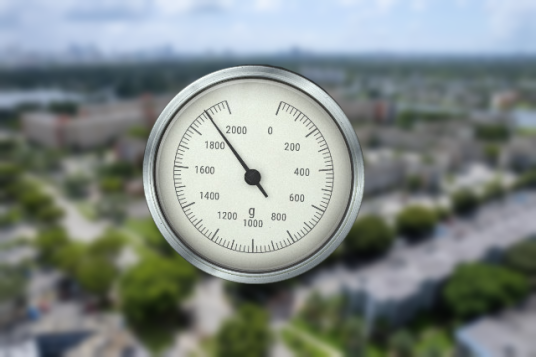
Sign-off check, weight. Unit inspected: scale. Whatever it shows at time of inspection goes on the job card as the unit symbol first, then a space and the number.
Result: g 1900
